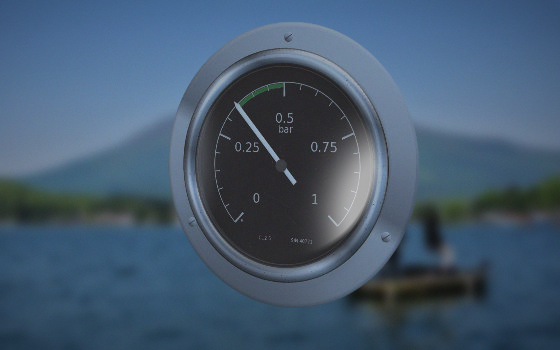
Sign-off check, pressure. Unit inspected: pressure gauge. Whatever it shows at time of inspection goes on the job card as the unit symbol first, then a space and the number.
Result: bar 0.35
